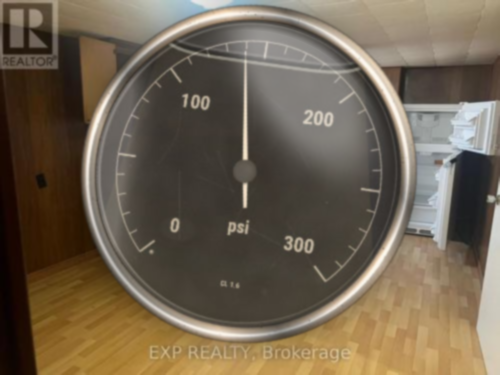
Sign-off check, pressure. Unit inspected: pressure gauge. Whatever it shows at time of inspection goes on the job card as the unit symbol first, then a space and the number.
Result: psi 140
